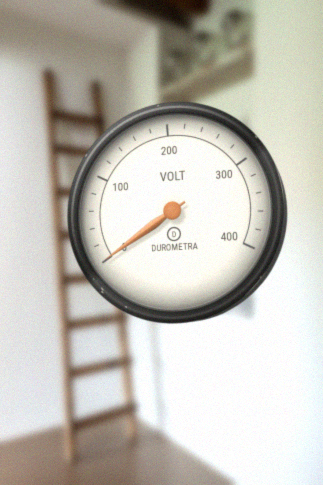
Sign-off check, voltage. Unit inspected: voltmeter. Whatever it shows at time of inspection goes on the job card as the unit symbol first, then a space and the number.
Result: V 0
